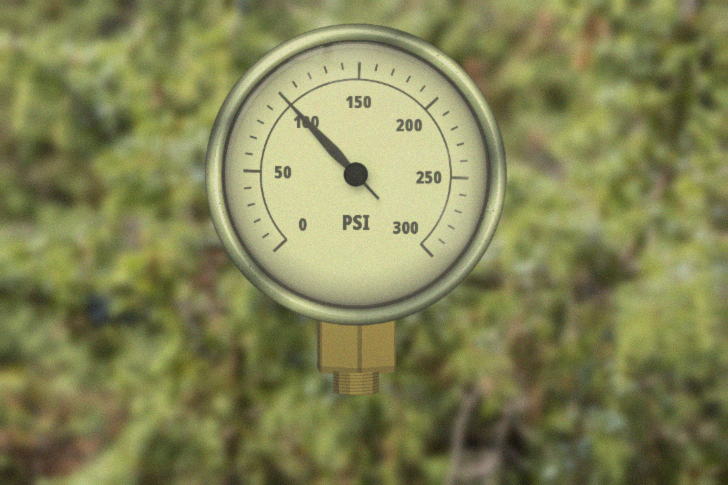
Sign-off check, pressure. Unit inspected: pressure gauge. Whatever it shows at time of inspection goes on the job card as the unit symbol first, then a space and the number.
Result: psi 100
